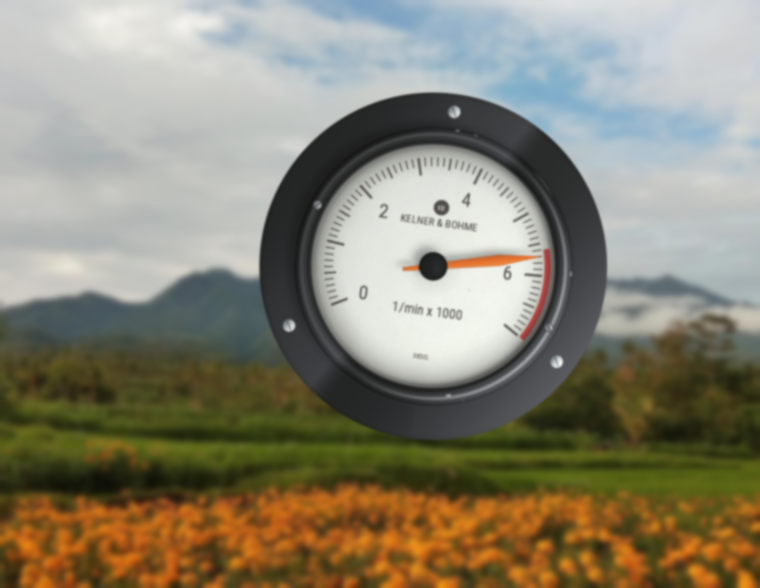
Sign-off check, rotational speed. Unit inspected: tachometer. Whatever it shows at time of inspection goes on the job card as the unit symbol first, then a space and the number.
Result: rpm 5700
